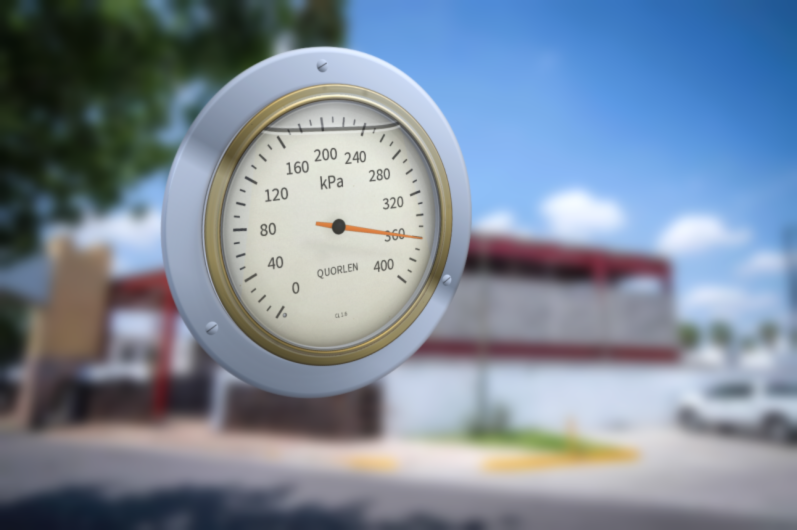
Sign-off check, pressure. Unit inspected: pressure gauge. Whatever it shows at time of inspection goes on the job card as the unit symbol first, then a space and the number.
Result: kPa 360
